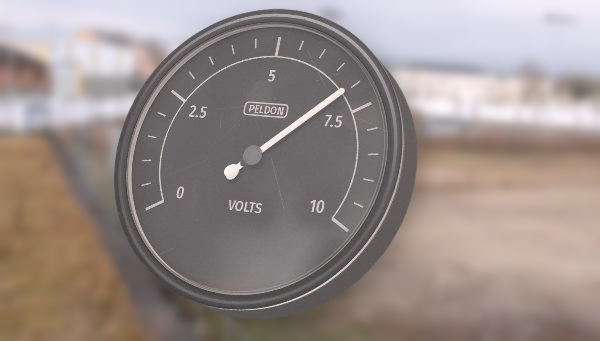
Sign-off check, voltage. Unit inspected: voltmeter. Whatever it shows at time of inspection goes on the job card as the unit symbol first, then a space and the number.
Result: V 7
